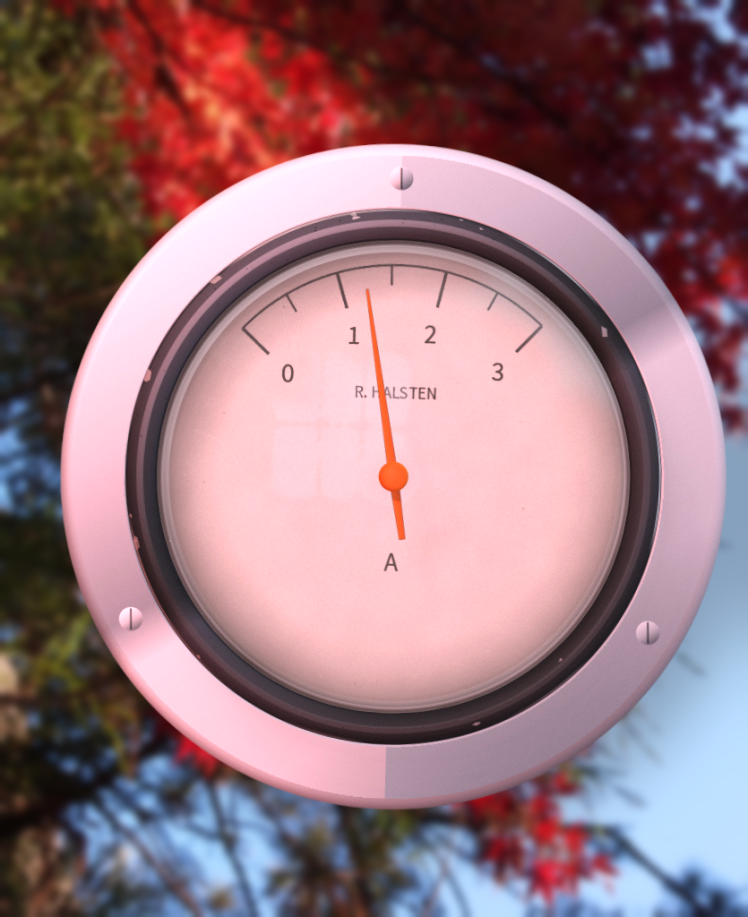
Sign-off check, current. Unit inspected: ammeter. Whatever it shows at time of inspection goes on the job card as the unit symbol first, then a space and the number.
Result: A 1.25
